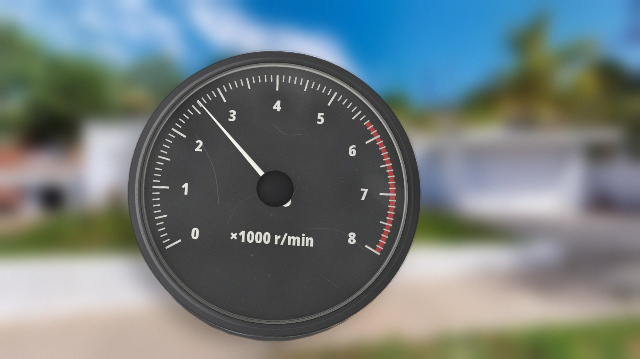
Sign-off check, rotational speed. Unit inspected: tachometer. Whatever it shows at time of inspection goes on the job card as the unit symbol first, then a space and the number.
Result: rpm 2600
